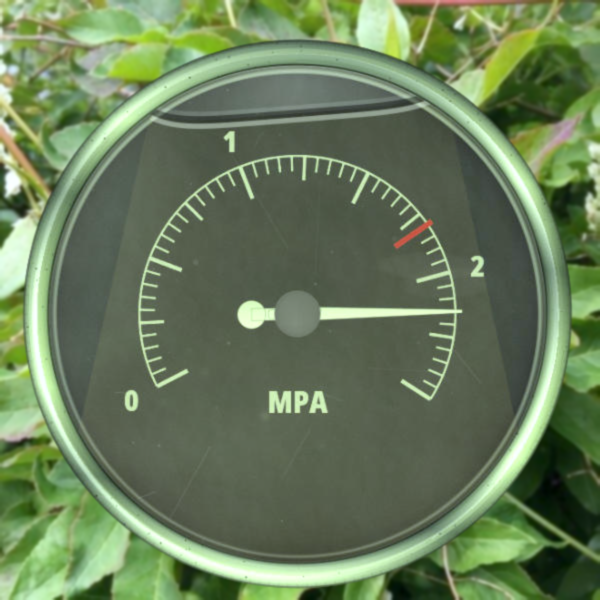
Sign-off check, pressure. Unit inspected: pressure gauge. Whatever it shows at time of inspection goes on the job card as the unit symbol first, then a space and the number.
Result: MPa 2.15
